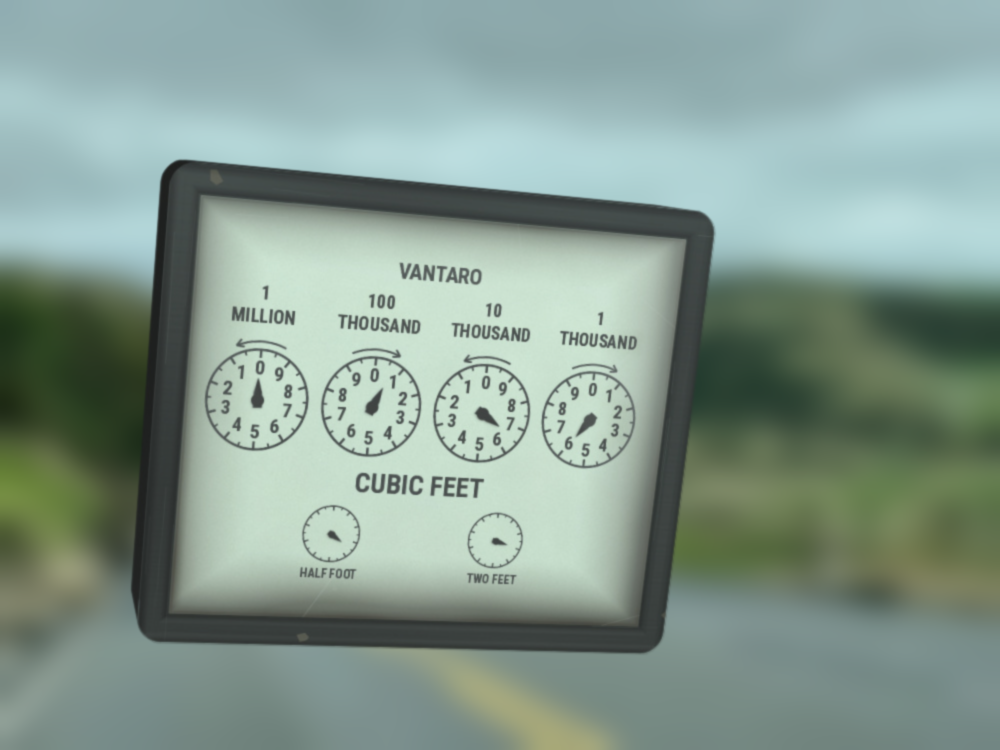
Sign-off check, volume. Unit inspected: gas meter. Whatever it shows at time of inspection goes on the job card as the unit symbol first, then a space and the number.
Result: ft³ 6600
